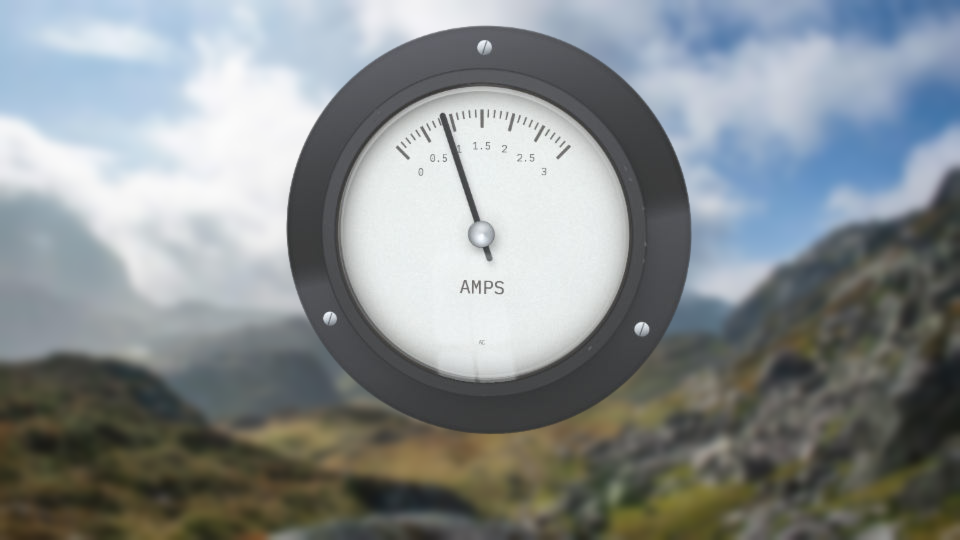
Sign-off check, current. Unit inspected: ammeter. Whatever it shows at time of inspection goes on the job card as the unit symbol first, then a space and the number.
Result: A 0.9
